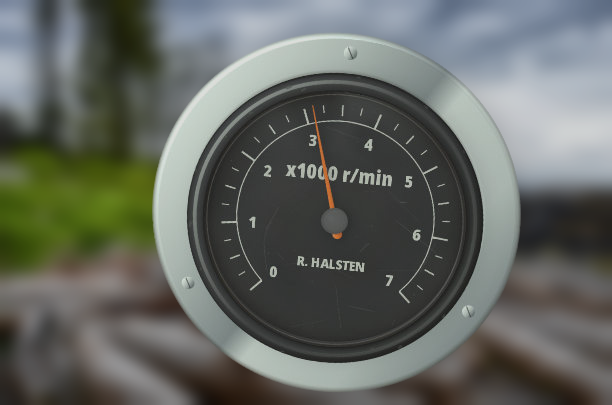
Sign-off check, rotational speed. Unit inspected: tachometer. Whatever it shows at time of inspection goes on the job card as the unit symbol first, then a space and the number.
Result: rpm 3125
